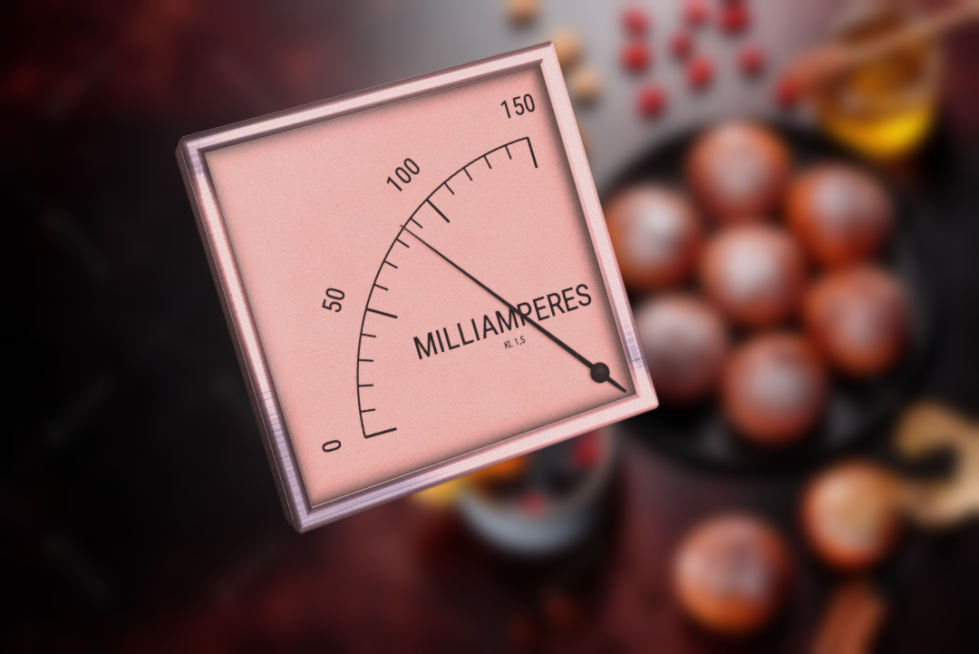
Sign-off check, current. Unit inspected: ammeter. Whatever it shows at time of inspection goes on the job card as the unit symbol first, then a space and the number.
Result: mA 85
